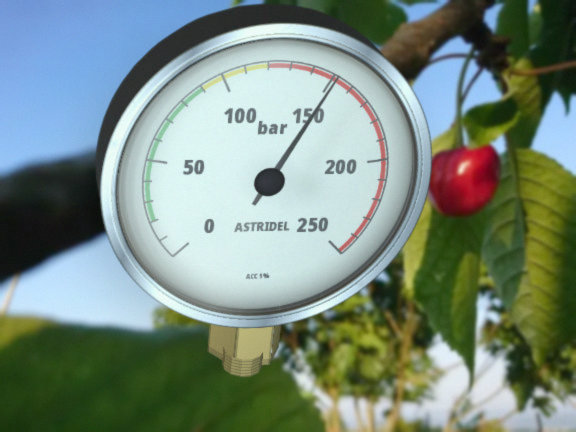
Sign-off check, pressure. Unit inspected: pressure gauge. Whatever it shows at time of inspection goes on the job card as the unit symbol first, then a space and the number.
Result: bar 150
